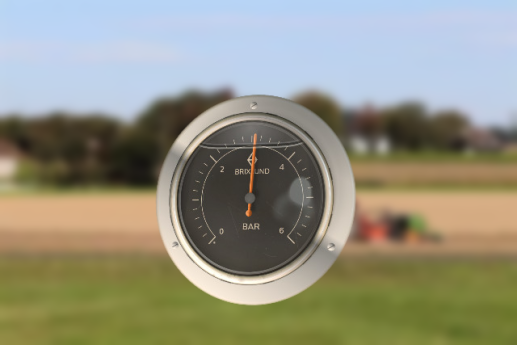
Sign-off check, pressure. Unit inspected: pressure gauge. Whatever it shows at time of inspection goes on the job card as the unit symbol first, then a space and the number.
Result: bar 3.1
